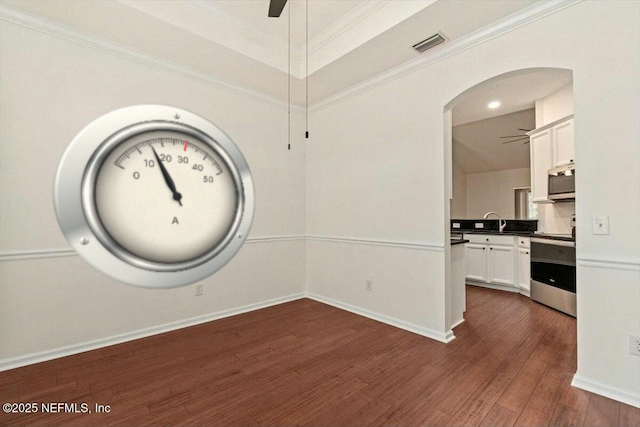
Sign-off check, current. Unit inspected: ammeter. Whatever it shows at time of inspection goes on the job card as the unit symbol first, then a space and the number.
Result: A 15
